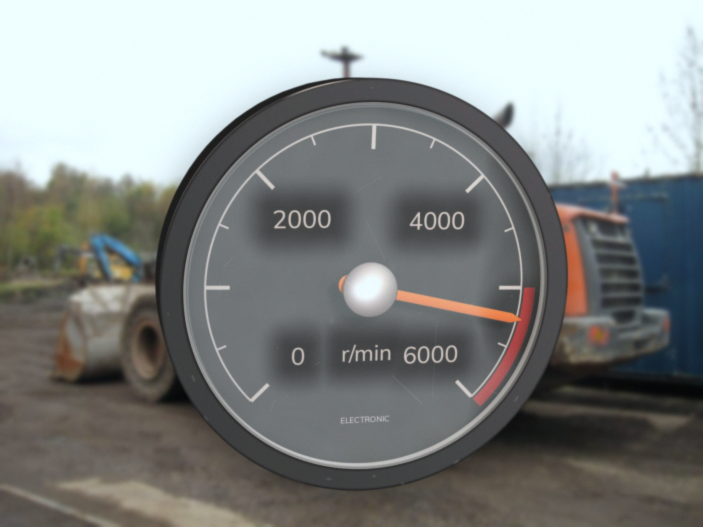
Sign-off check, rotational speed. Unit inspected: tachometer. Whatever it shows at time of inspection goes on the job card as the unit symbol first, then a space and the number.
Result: rpm 5250
